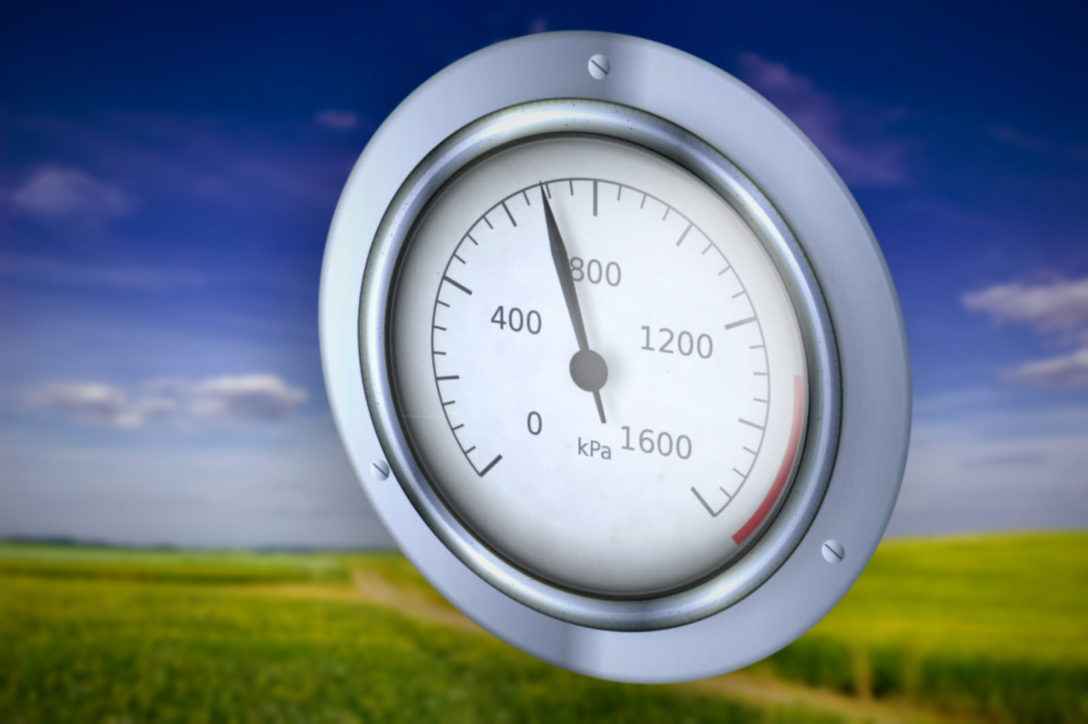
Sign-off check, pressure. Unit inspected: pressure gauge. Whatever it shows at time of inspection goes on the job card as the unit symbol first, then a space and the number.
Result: kPa 700
